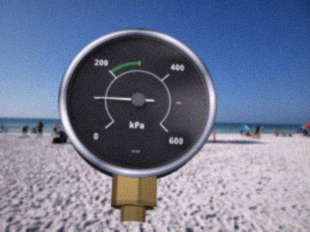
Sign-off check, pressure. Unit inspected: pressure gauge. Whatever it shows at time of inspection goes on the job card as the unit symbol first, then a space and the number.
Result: kPa 100
